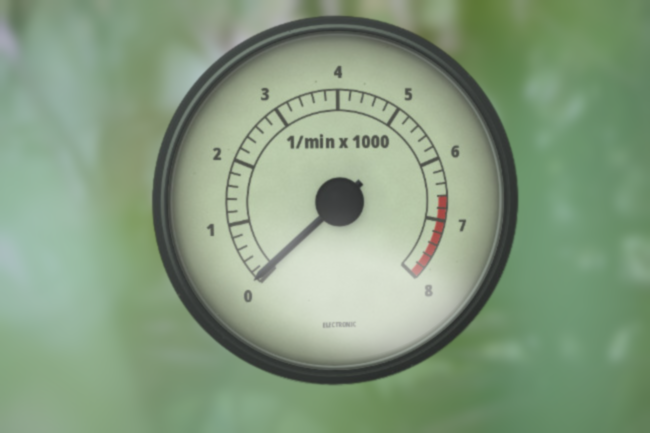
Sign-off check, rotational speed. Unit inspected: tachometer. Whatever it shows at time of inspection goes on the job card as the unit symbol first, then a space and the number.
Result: rpm 100
